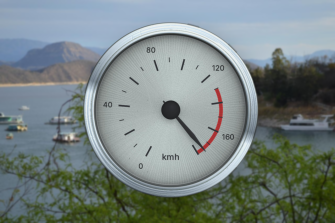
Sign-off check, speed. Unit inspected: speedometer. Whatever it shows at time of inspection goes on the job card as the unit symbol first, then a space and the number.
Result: km/h 175
